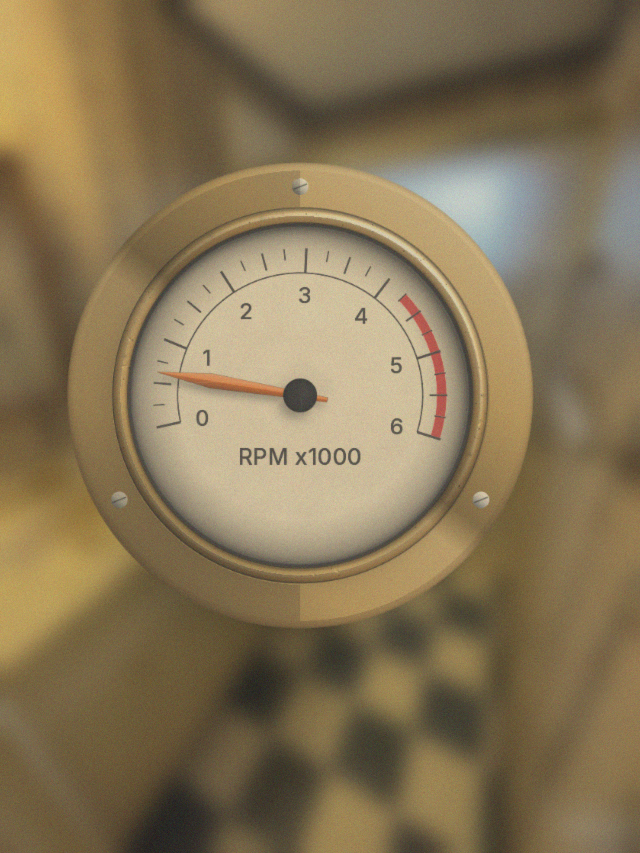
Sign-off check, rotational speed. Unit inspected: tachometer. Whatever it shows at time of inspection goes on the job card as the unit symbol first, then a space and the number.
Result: rpm 625
